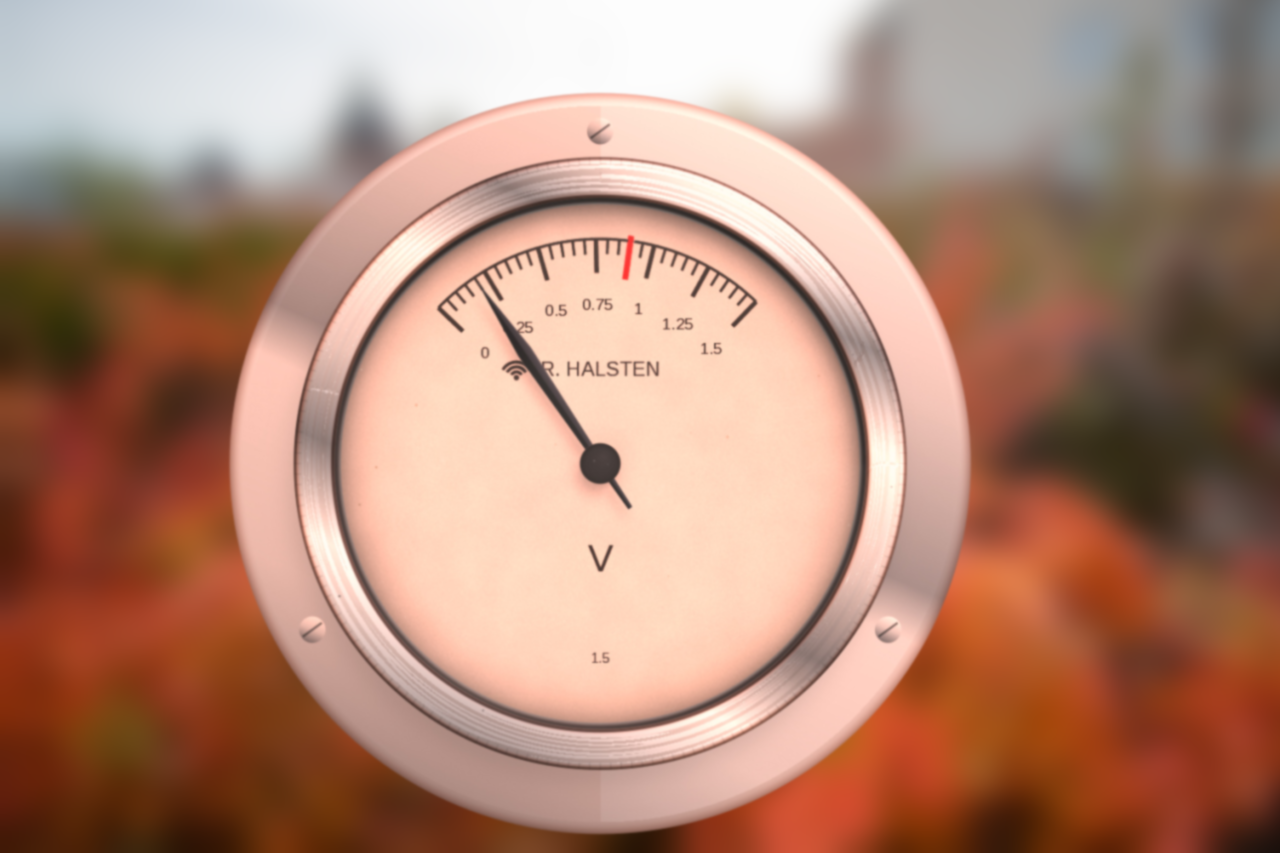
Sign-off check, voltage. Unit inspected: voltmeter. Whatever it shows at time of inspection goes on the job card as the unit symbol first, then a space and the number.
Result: V 0.2
